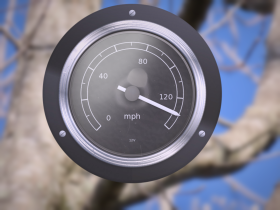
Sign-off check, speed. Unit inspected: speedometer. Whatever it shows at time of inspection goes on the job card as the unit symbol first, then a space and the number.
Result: mph 130
